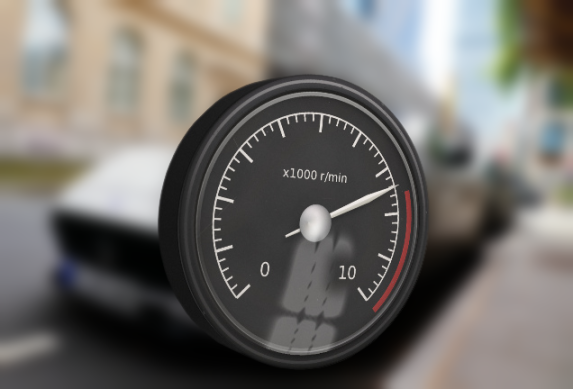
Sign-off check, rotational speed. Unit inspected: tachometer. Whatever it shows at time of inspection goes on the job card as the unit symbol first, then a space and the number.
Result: rpm 7400
